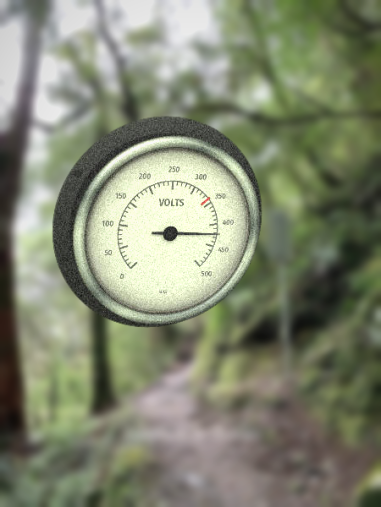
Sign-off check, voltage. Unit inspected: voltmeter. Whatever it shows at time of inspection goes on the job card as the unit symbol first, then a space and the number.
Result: V 420
